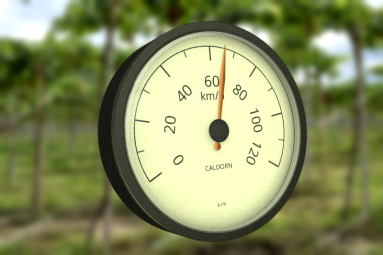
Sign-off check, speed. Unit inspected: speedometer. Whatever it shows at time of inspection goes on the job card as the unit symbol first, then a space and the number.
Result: km/h 65
